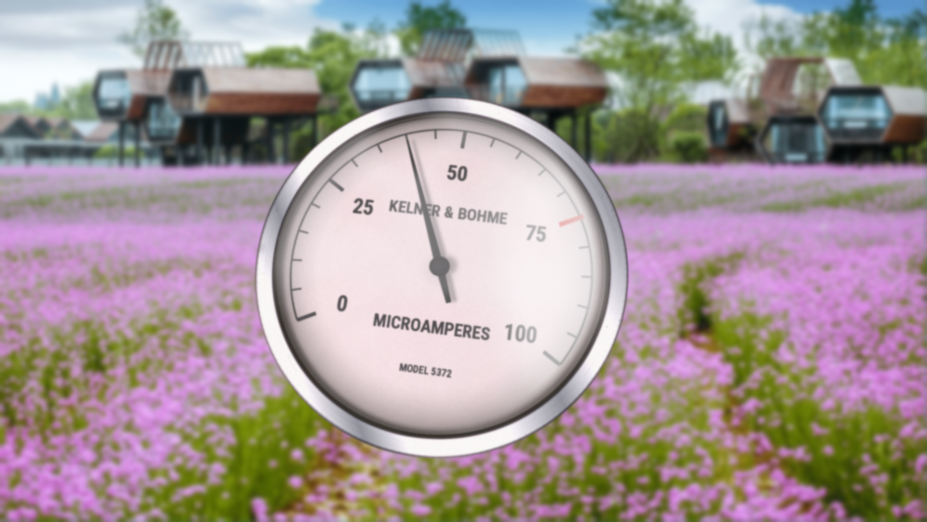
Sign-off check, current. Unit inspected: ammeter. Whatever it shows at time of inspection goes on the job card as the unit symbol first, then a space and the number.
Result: µA 40
